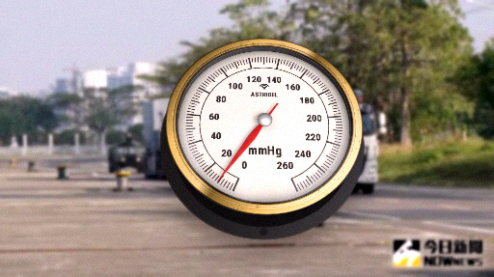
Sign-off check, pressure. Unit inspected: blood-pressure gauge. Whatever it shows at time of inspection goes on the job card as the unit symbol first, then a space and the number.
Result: mmHg 10
